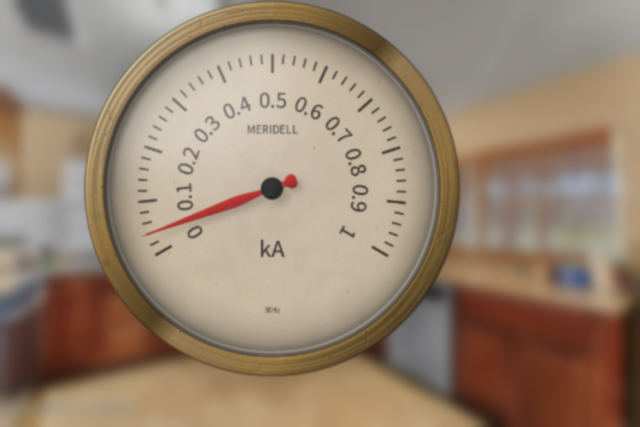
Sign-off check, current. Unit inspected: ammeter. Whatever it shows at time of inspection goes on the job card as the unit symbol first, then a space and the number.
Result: kA 0.04
